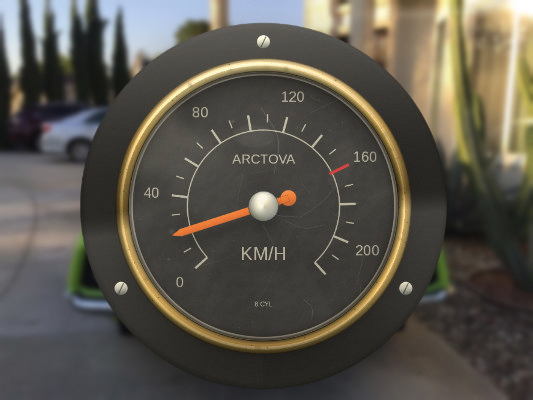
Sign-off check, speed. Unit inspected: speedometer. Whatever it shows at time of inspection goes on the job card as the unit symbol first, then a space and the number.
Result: km/h 20
